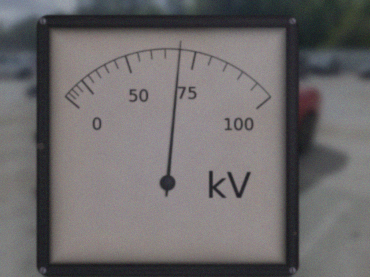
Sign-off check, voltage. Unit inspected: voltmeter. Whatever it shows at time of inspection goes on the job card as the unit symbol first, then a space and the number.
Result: kV 70
